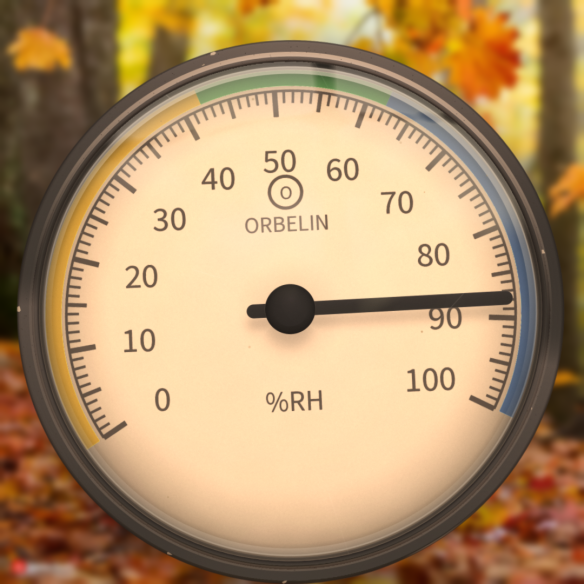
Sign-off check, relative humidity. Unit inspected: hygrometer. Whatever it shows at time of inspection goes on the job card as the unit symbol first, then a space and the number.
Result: % 88
